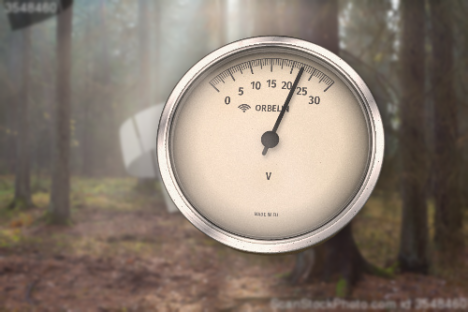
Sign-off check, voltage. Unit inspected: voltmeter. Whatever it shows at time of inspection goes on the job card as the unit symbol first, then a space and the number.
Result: V 22.5
